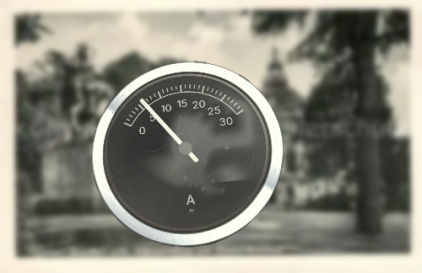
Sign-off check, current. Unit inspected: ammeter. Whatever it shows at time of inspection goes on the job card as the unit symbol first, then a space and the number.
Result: A 6
